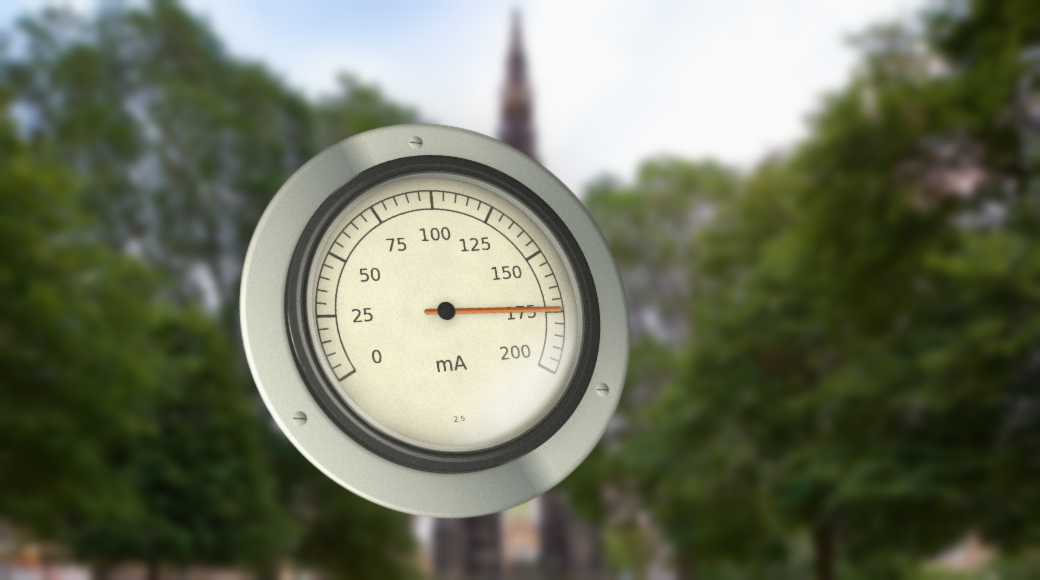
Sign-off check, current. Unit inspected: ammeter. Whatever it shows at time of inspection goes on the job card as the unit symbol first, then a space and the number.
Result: mA 175
